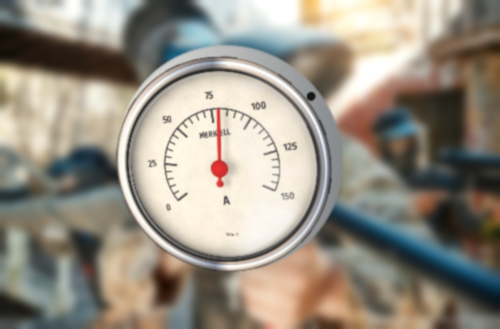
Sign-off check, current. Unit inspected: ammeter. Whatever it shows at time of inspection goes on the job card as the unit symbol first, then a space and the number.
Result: A 80
